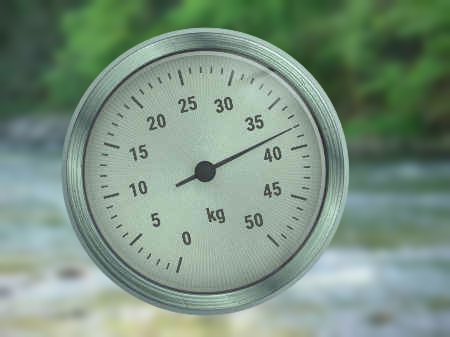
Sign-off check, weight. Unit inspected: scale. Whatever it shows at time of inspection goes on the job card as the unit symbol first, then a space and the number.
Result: kg 38
